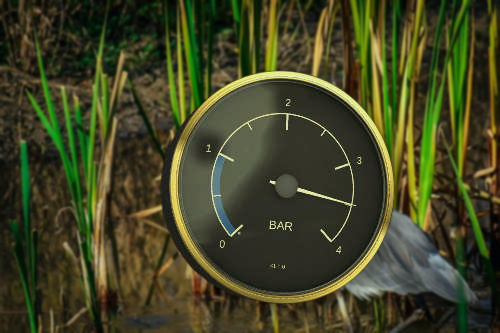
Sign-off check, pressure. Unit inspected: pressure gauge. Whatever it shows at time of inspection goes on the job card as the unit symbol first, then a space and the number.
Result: bar 3.5
